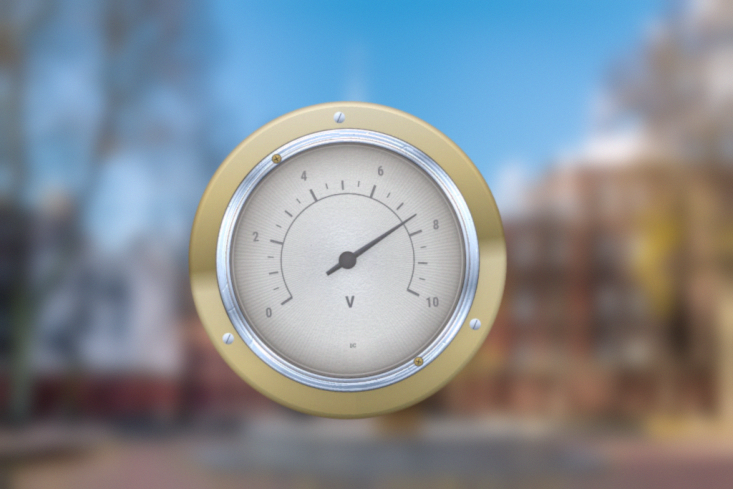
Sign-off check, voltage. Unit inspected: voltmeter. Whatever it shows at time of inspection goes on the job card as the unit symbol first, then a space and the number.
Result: V 7.5
